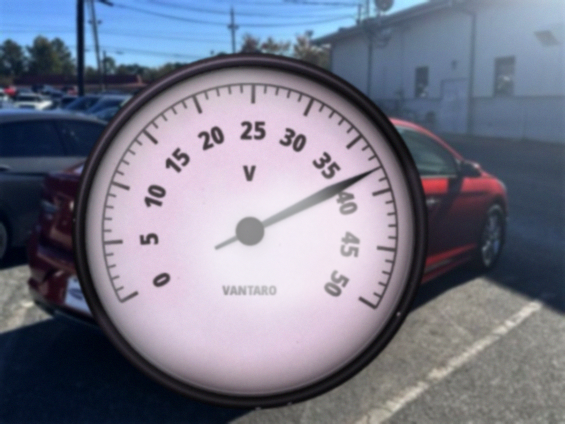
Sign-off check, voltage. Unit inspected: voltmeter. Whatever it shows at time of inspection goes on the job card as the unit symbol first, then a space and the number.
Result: V 38
